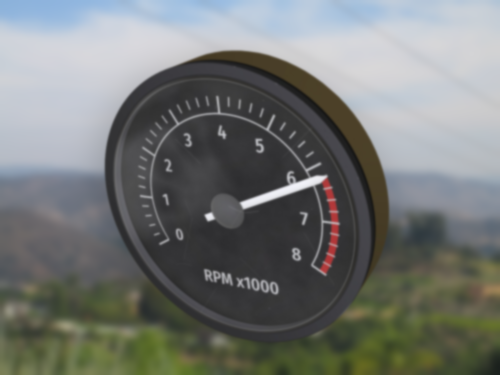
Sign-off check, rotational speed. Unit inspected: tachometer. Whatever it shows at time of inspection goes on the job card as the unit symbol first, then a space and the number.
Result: rpm 6200
